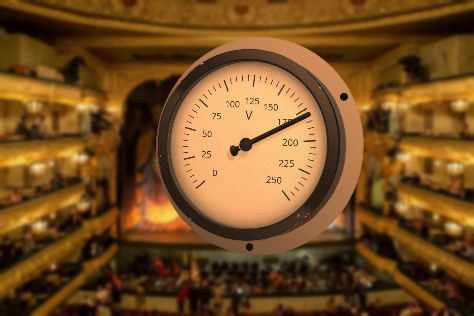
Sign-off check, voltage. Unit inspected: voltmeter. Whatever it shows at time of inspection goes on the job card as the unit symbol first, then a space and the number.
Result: V 180
